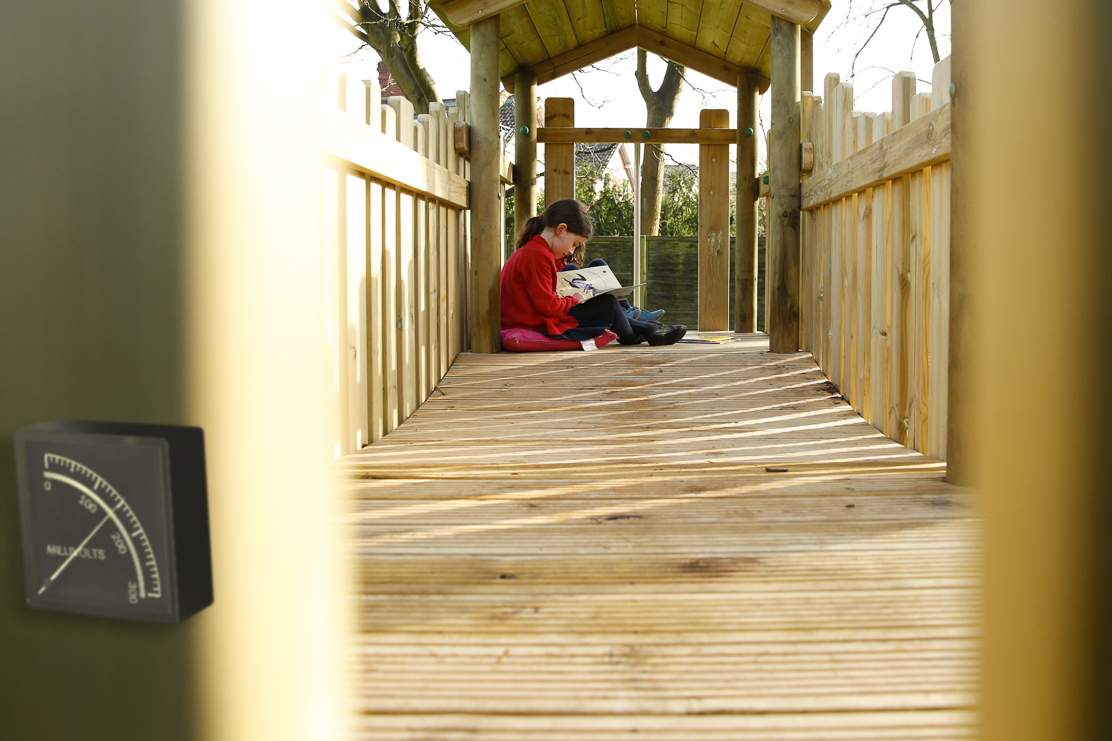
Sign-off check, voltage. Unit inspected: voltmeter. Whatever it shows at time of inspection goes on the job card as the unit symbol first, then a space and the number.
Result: mV 150
